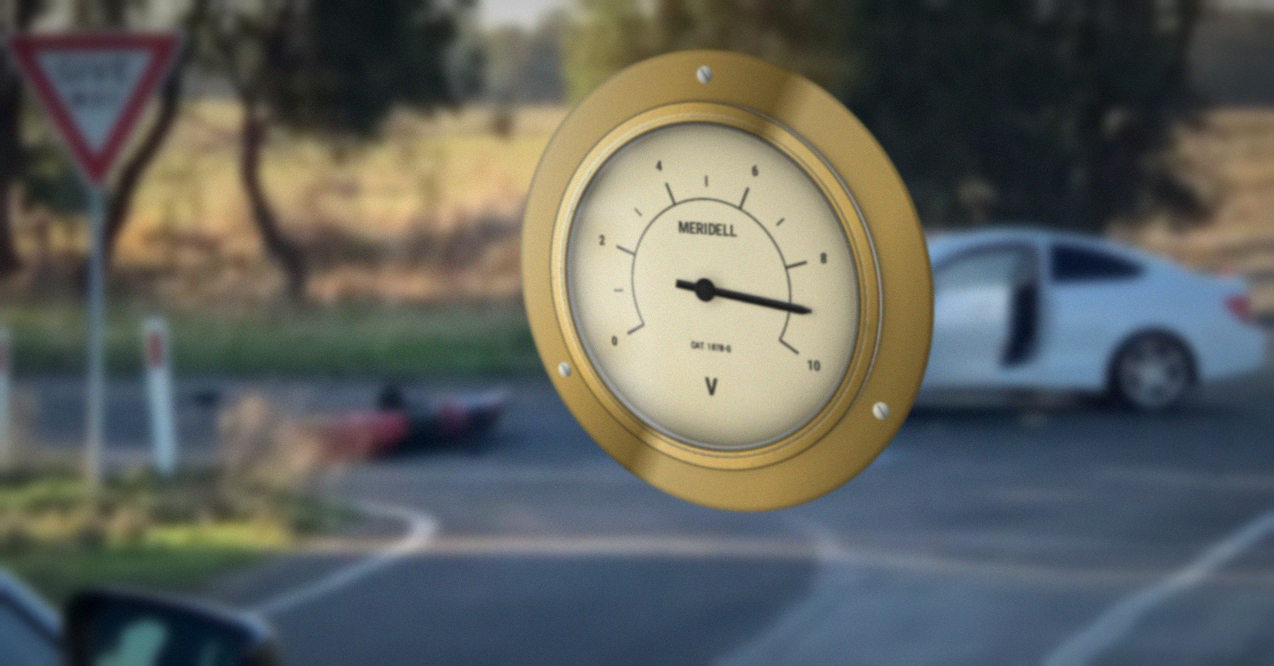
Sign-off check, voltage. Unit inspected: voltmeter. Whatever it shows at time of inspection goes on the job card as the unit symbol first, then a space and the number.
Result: V 9
